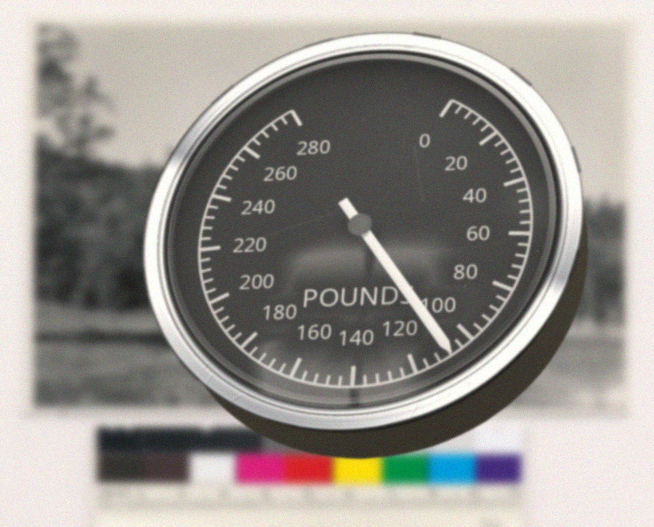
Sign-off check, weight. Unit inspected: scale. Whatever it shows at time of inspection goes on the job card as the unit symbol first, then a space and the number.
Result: lb 108
